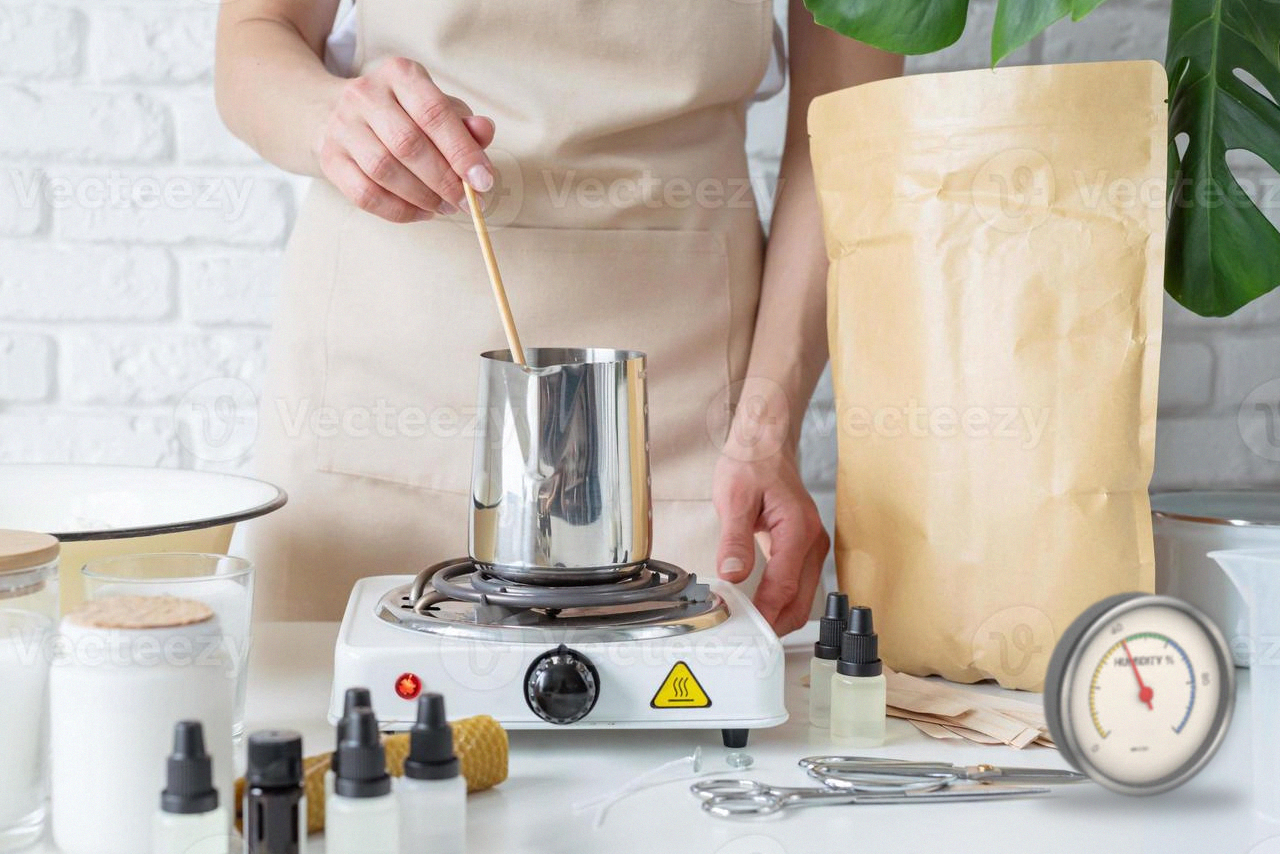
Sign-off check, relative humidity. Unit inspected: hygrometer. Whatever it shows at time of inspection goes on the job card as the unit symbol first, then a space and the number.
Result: % 40
